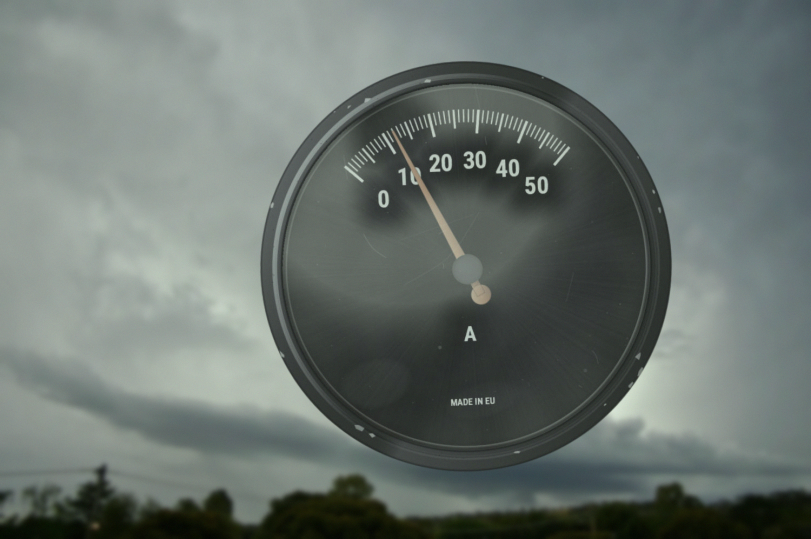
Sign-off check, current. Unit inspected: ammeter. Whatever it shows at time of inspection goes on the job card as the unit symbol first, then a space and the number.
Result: A 12
